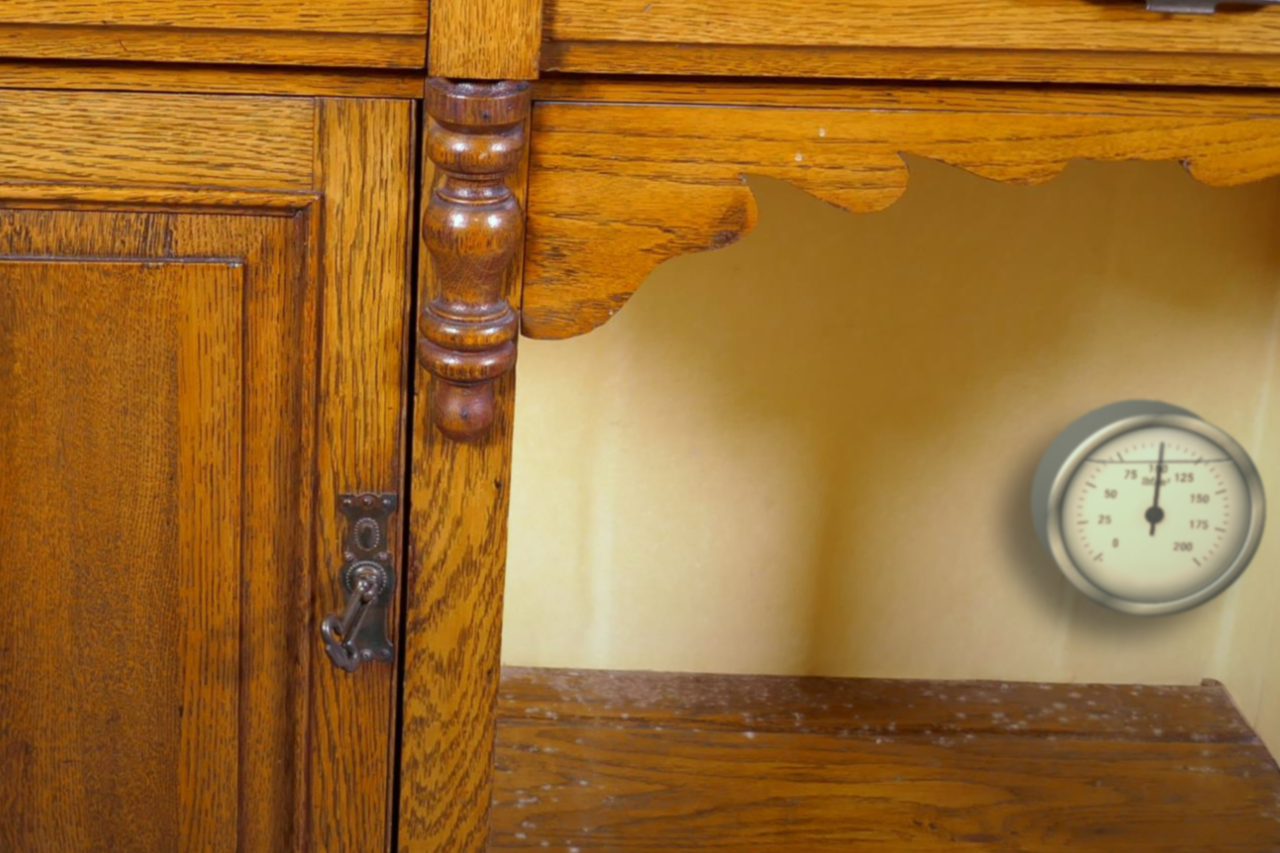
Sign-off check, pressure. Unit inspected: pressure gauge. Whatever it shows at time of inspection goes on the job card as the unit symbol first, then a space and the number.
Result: psi 100
